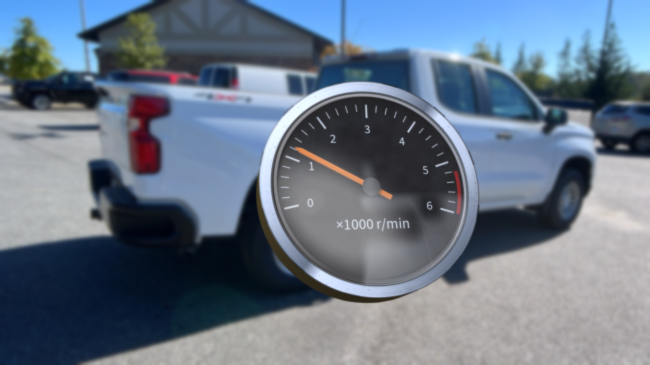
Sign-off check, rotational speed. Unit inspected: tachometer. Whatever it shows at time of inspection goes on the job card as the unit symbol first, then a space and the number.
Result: rpm 1200
